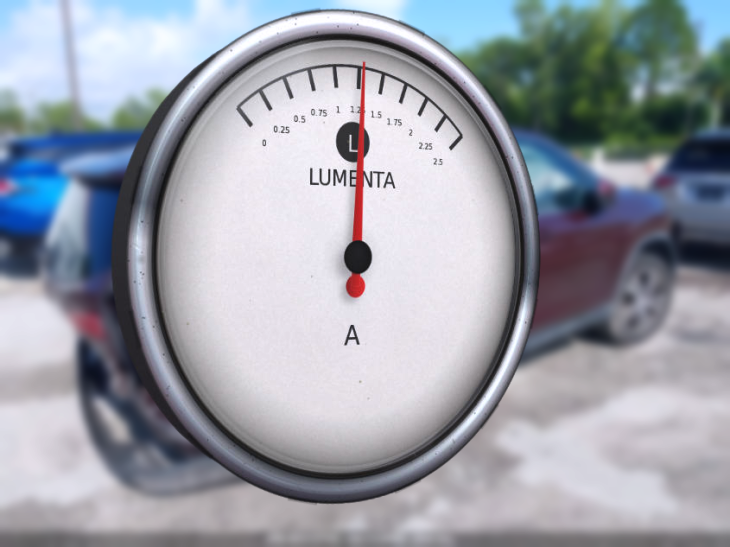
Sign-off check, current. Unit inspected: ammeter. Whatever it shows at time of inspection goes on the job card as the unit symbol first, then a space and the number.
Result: A 1.25
